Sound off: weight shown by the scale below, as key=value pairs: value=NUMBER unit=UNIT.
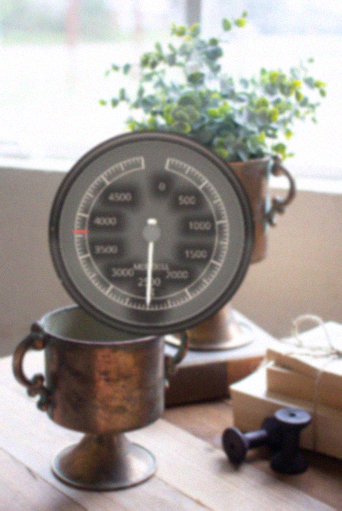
value=2500 unit=g
